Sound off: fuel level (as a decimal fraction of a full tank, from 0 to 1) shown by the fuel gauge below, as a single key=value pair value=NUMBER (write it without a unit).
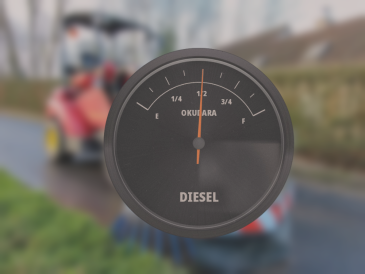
value=0.5
